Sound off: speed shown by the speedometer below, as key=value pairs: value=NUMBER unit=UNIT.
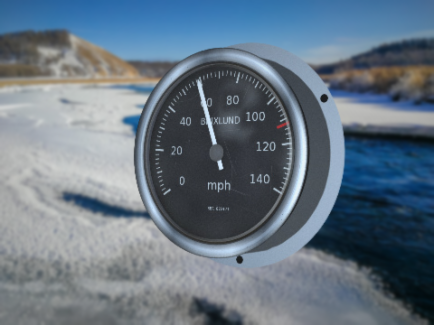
value=60 unit=mph
